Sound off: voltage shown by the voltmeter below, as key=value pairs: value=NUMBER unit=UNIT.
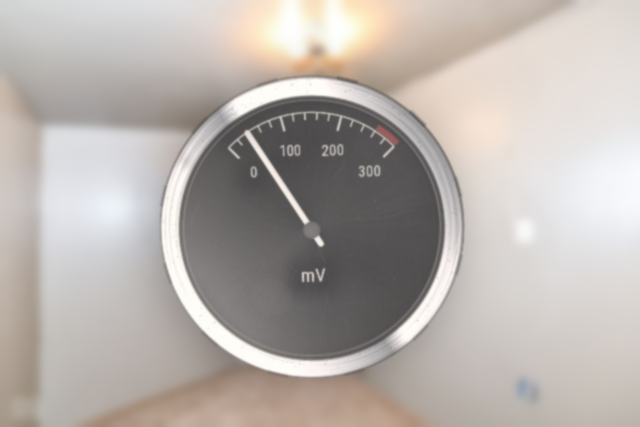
value=40 unit=mV
